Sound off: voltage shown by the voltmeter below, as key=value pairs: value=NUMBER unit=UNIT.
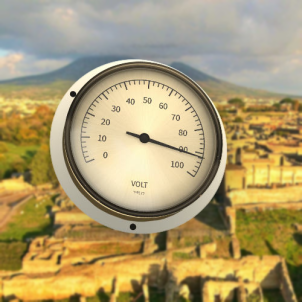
value=92 unit=V
